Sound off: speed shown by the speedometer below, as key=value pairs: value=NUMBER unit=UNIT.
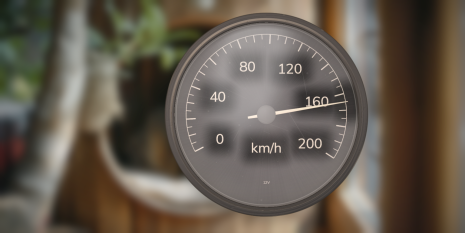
value=165 unit=km/h
